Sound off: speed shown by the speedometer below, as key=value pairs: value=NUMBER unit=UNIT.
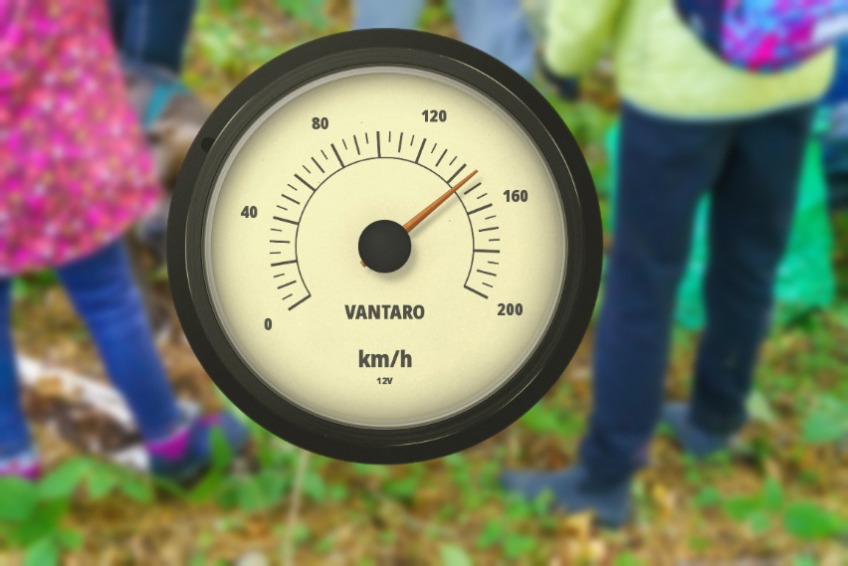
value=145 unit=km/h
